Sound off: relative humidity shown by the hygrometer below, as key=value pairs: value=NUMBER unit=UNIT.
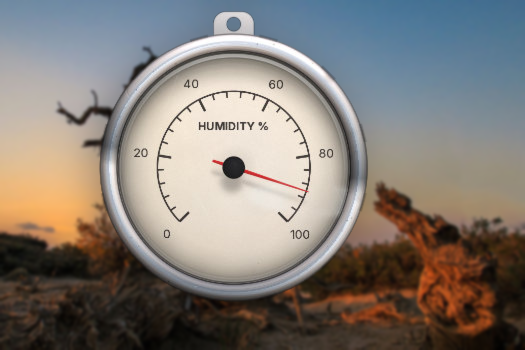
value=90 unit=%
